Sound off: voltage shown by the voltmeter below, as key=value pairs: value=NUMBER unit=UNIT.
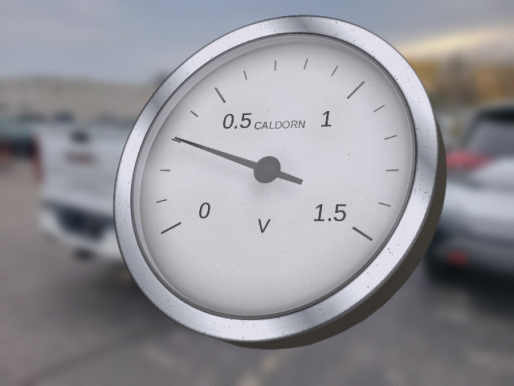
value=0.3 unit=V
